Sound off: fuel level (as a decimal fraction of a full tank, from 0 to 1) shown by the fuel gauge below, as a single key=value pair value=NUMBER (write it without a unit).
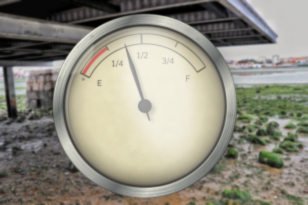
value=0.375
